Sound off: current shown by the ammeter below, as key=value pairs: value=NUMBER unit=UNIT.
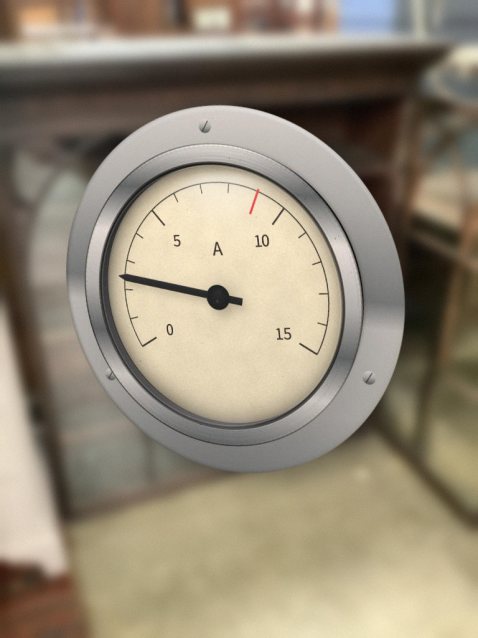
value=2.5 unit=A
